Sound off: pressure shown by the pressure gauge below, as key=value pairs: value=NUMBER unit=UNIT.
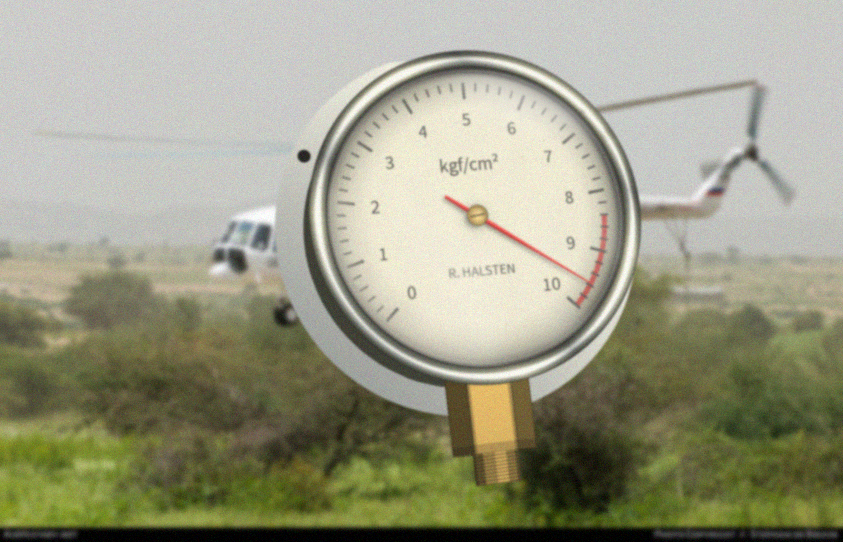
value=9.6 unit=kg/cm²
